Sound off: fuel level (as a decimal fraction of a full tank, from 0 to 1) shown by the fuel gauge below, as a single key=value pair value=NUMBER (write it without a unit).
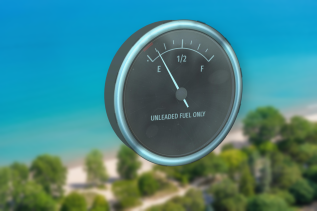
value=0.125
